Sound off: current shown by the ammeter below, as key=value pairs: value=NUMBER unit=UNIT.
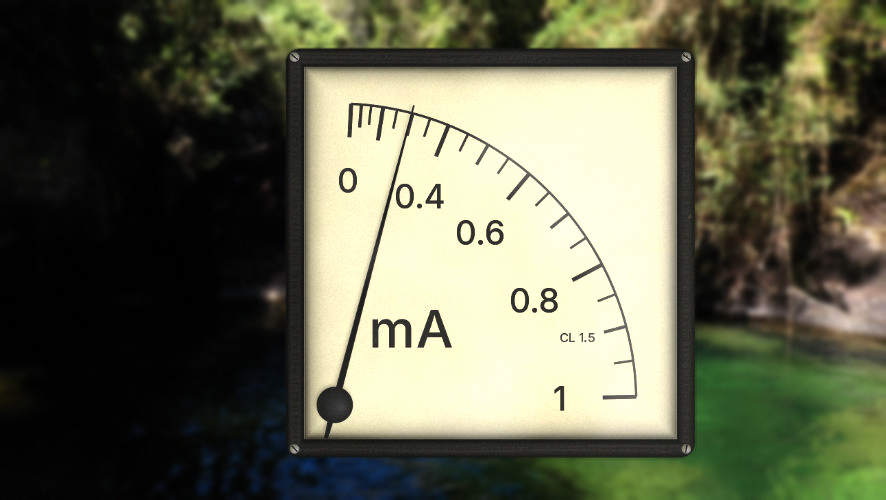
value=0.3 unit=mA
